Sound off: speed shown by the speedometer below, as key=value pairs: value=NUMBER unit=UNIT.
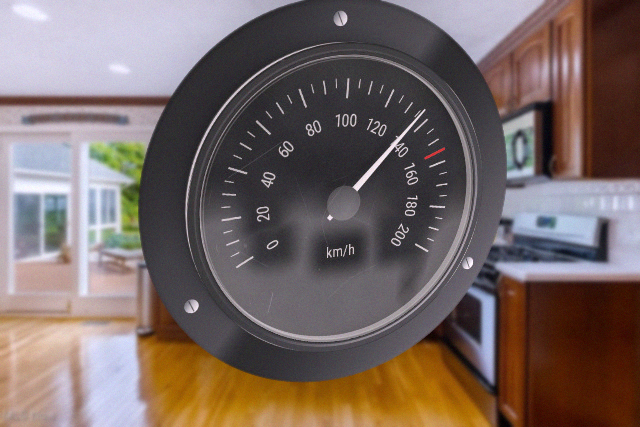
value=135 unit=km/h
